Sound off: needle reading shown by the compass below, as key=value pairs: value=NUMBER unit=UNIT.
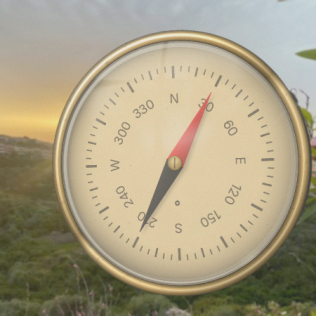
value=30 unit=°
